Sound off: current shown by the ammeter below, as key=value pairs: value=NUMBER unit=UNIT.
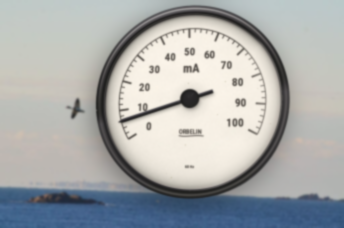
value=6 unit=mA
